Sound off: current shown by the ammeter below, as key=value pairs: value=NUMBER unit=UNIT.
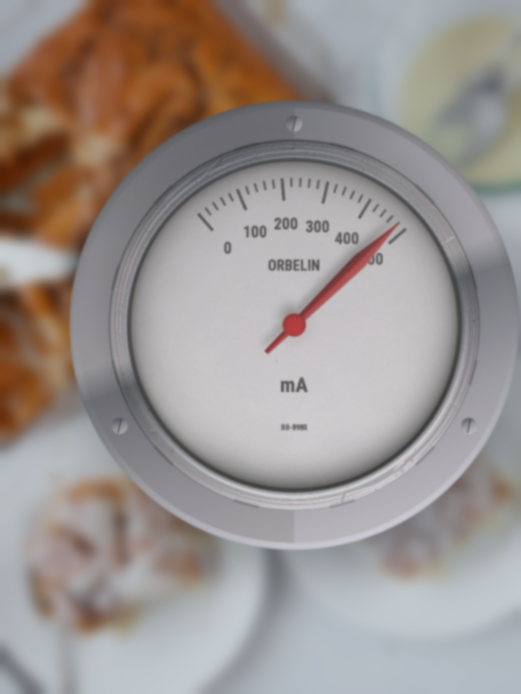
value=480 unit=mA
